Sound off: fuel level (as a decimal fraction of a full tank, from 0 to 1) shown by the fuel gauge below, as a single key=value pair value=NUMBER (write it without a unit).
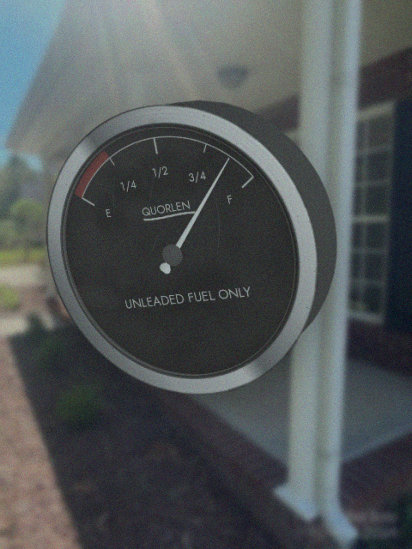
value=0.875
